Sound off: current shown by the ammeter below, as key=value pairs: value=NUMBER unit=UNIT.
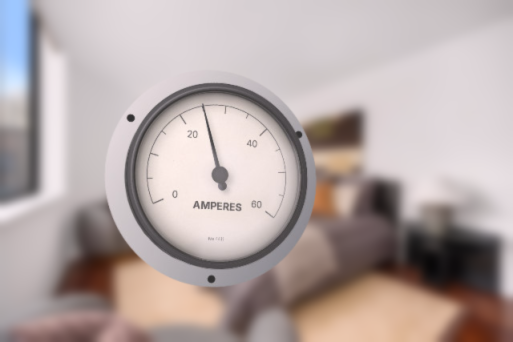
value=25 unit=A
